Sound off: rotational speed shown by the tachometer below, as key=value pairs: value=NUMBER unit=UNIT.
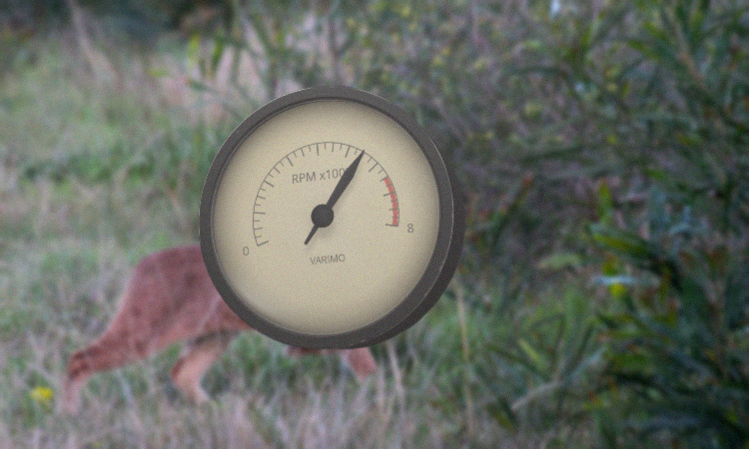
value=5500 unit=rpm
